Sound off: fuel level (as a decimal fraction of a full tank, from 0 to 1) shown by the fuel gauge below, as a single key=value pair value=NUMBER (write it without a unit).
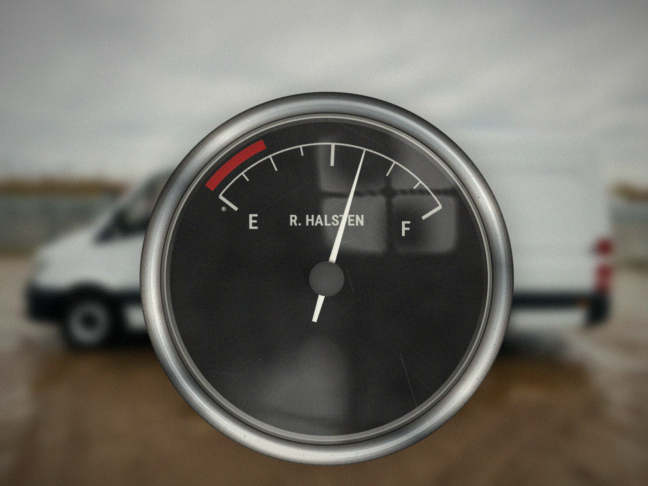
value=0.625
